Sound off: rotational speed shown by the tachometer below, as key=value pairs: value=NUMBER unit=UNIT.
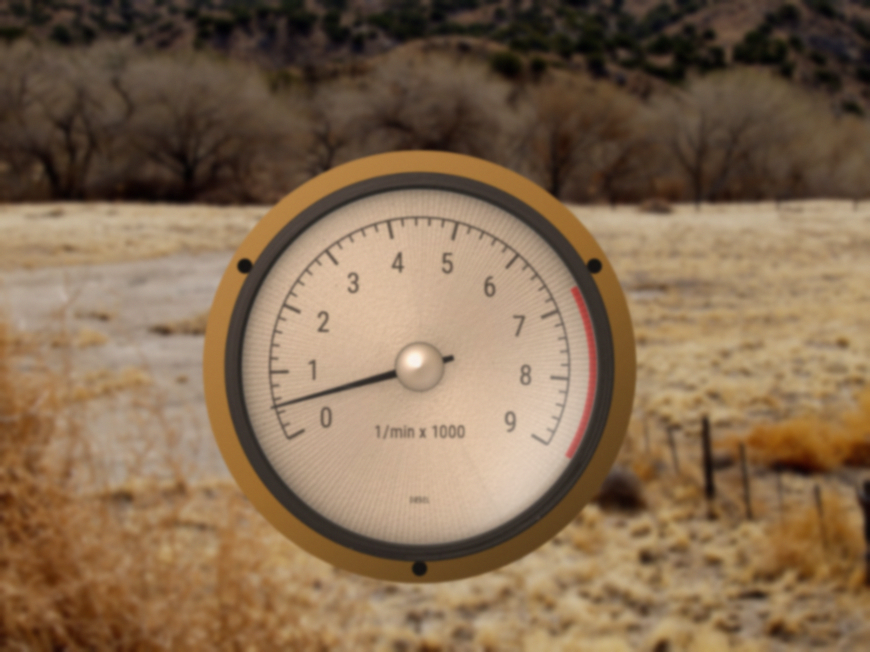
value=500 unit=rpm
